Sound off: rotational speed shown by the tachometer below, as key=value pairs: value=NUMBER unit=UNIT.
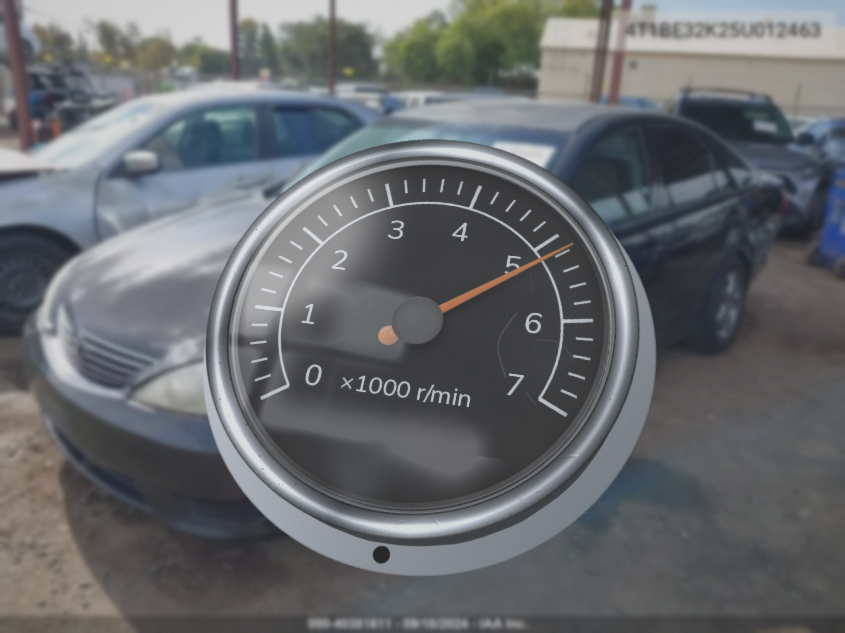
value=5200 unit=rpm
